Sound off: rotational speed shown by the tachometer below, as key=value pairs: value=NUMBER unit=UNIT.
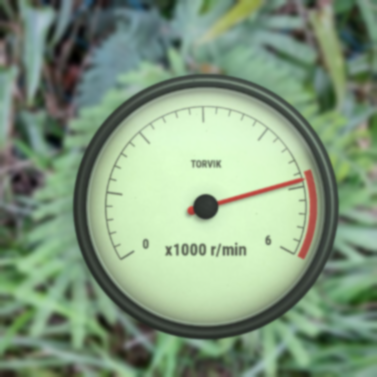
value=4900 unit=rpm
